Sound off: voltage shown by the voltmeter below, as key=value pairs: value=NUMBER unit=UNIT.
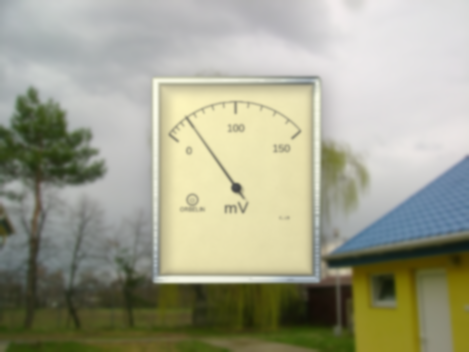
value=50 unit=mV
